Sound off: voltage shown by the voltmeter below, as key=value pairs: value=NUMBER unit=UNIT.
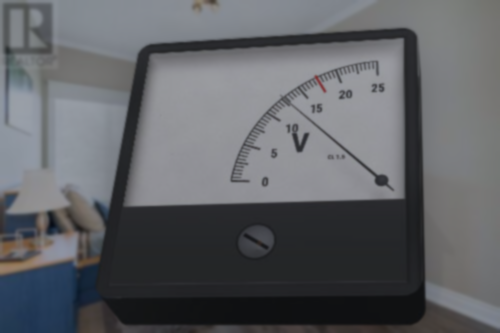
value=12.5 unit=V
